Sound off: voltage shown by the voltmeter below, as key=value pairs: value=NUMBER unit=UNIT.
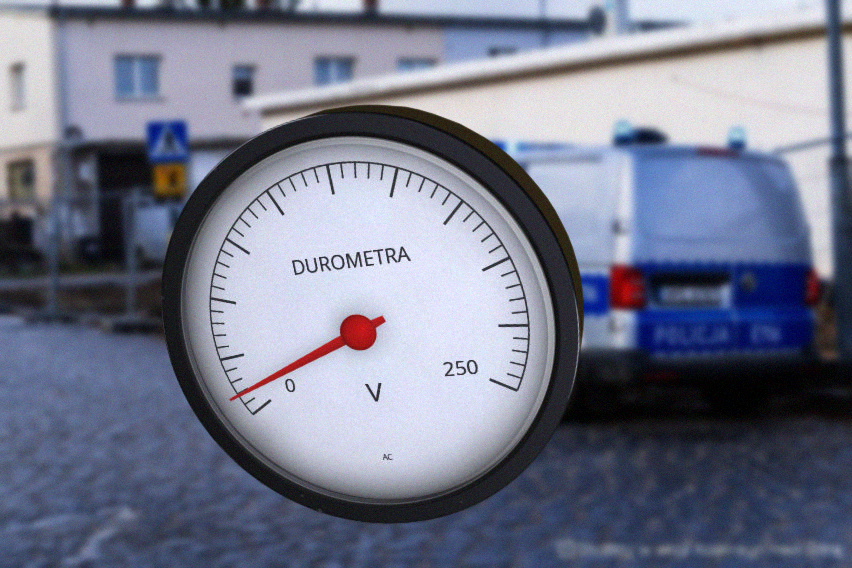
value=10 unit=V
